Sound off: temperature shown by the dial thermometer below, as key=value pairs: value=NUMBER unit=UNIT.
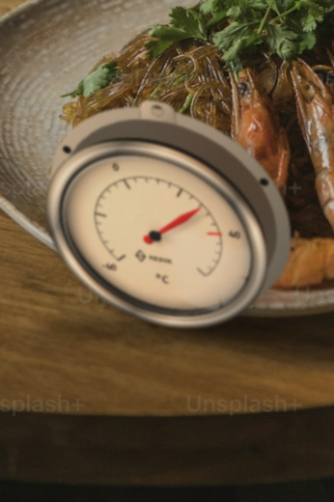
value=28 unit=°C
